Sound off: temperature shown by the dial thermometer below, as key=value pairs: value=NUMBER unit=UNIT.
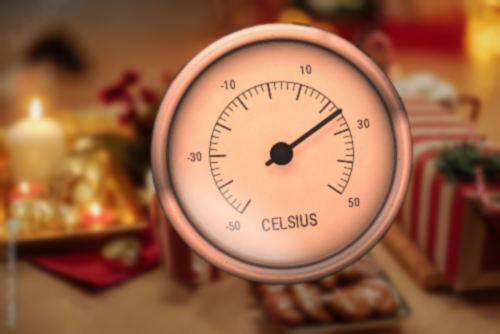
value=24 unit=°C
